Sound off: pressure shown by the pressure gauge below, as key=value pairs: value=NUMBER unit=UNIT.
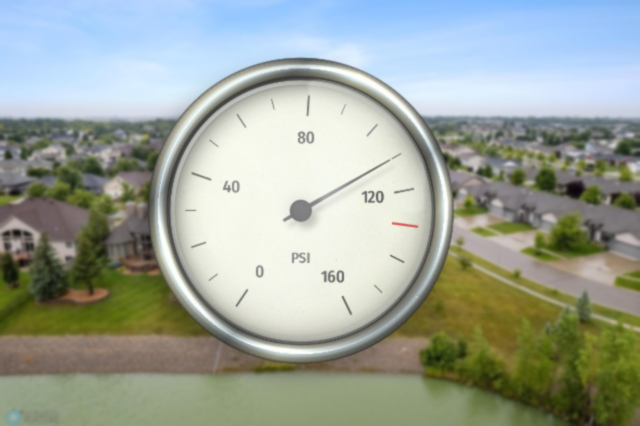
value=110 unit=psi
